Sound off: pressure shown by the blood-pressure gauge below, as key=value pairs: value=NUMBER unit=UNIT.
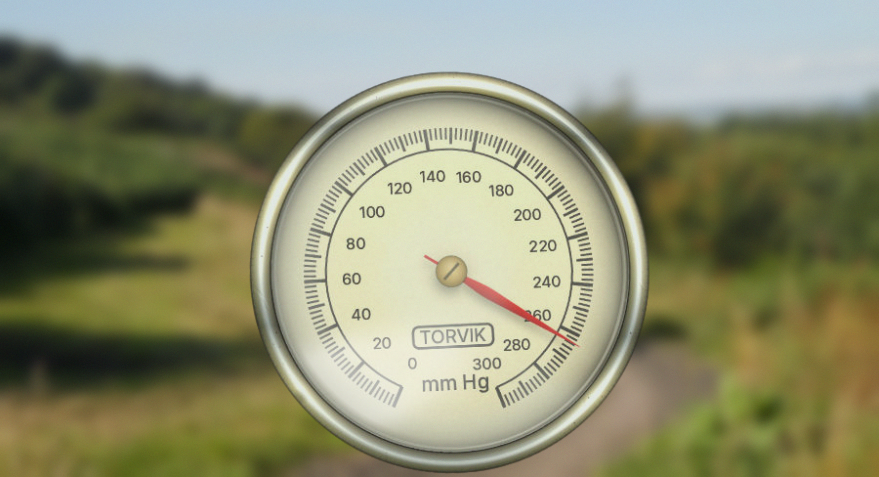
value=264 unit=mmHg
